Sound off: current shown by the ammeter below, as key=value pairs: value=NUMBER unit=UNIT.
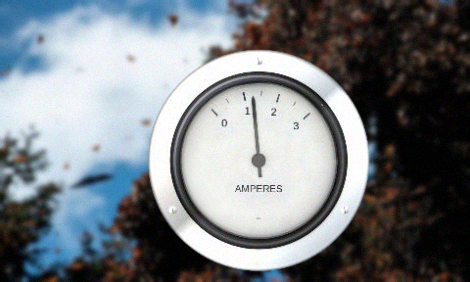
value=1.25 unit=A
